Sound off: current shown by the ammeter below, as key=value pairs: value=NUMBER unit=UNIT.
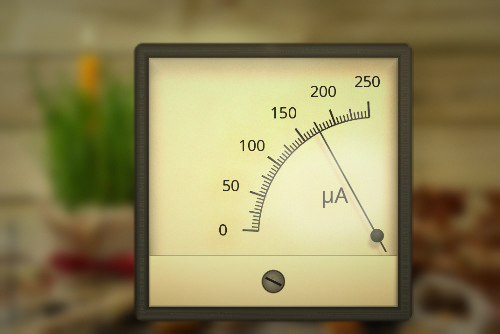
value=175 unit=µA
